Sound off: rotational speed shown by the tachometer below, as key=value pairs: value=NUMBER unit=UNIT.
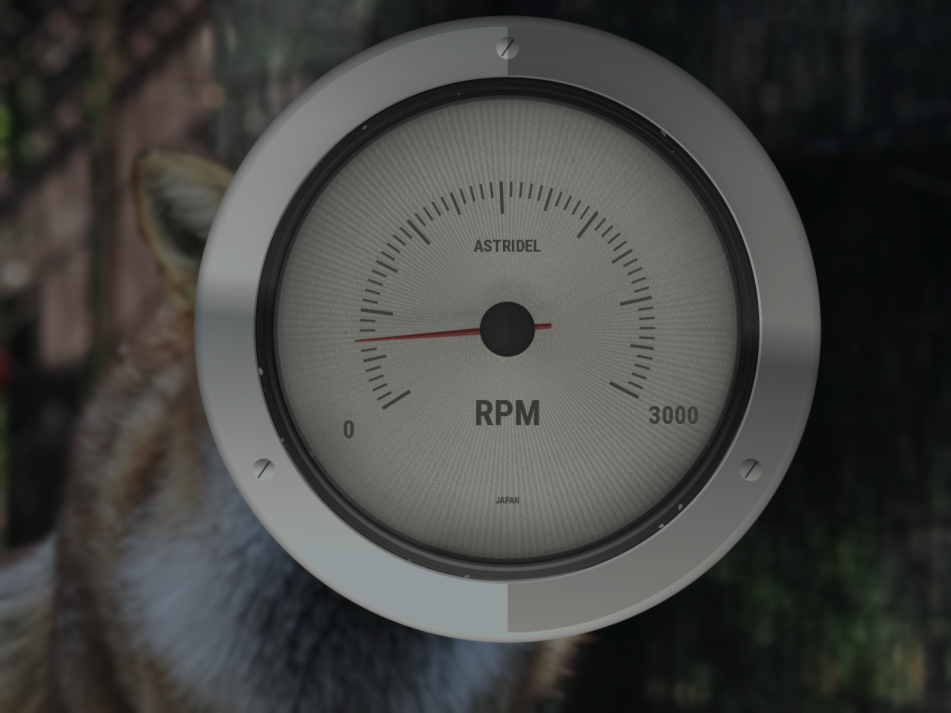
value=350 unit=rpm
